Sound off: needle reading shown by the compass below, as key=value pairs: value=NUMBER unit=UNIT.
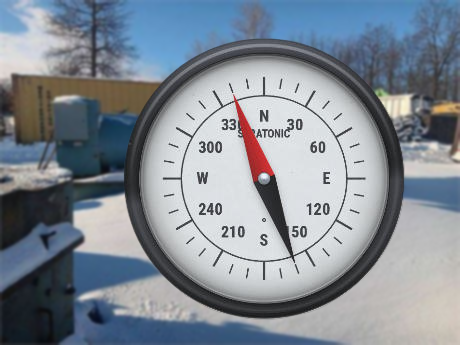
value=340 unit=°
